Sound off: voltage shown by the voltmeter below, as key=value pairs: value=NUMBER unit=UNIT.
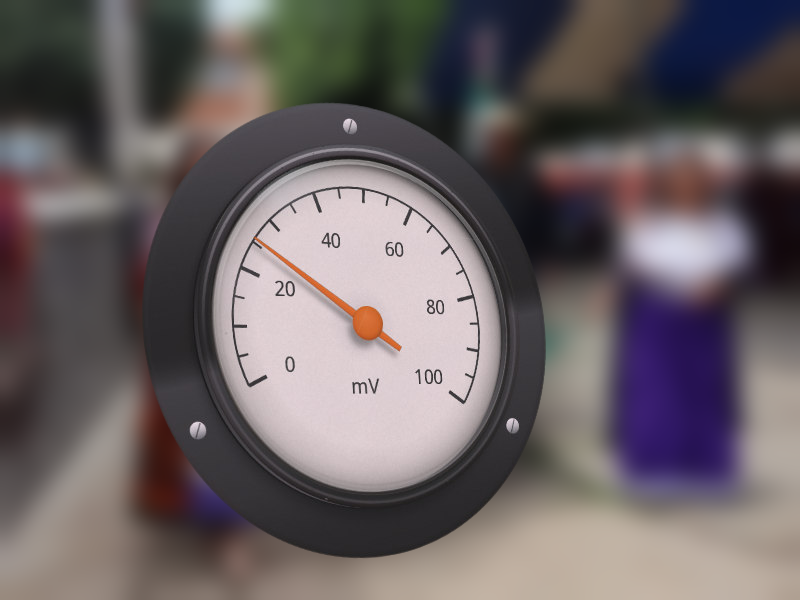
value=25 unit=mV
